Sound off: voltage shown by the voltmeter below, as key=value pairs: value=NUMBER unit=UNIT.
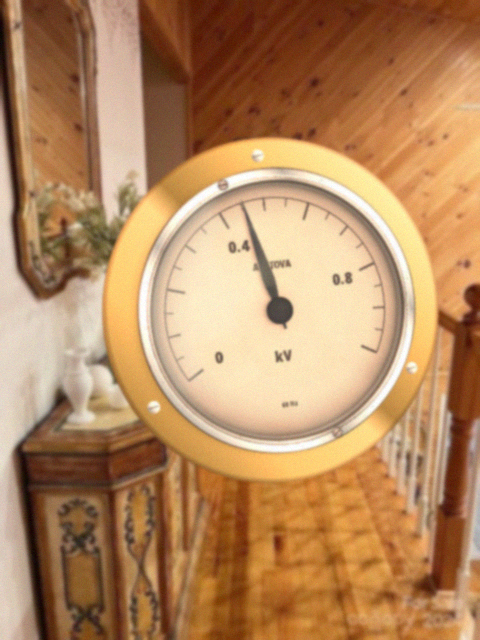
value=0.45 unit=kV
